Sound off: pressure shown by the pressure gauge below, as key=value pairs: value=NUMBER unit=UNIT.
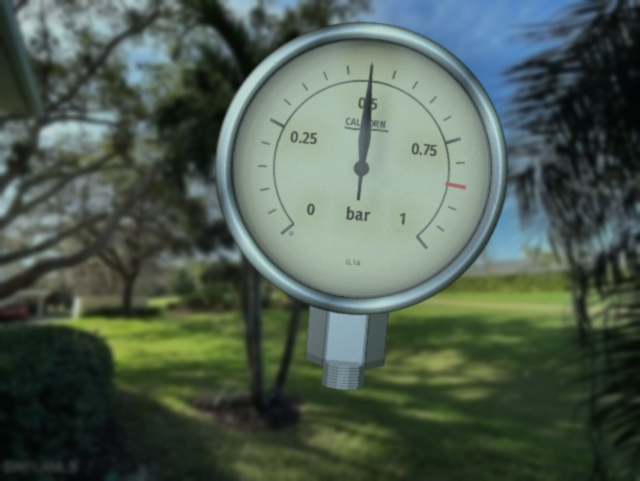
value=0.5 unit=bar
